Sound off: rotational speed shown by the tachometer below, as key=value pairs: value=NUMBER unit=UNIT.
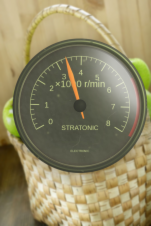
value=3400 unit=rpm
